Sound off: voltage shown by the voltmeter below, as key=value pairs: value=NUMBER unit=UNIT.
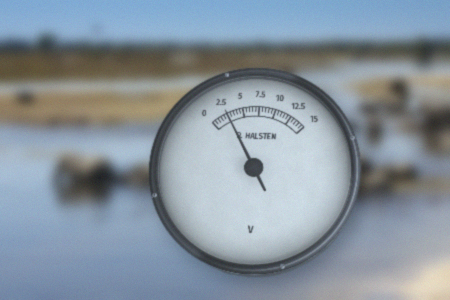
value=2.5 unit=V
